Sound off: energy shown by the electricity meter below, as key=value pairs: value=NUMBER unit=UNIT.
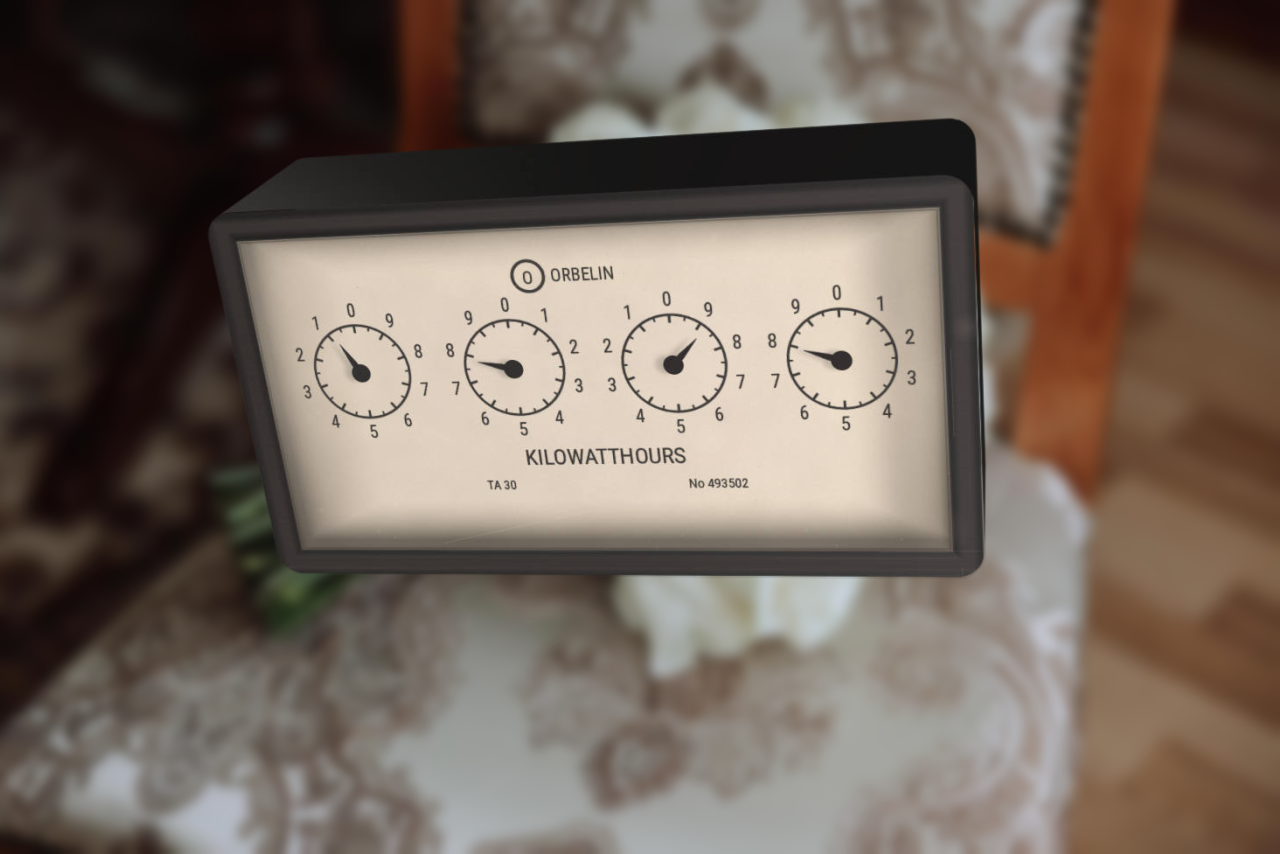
value=788 unit=kWh
